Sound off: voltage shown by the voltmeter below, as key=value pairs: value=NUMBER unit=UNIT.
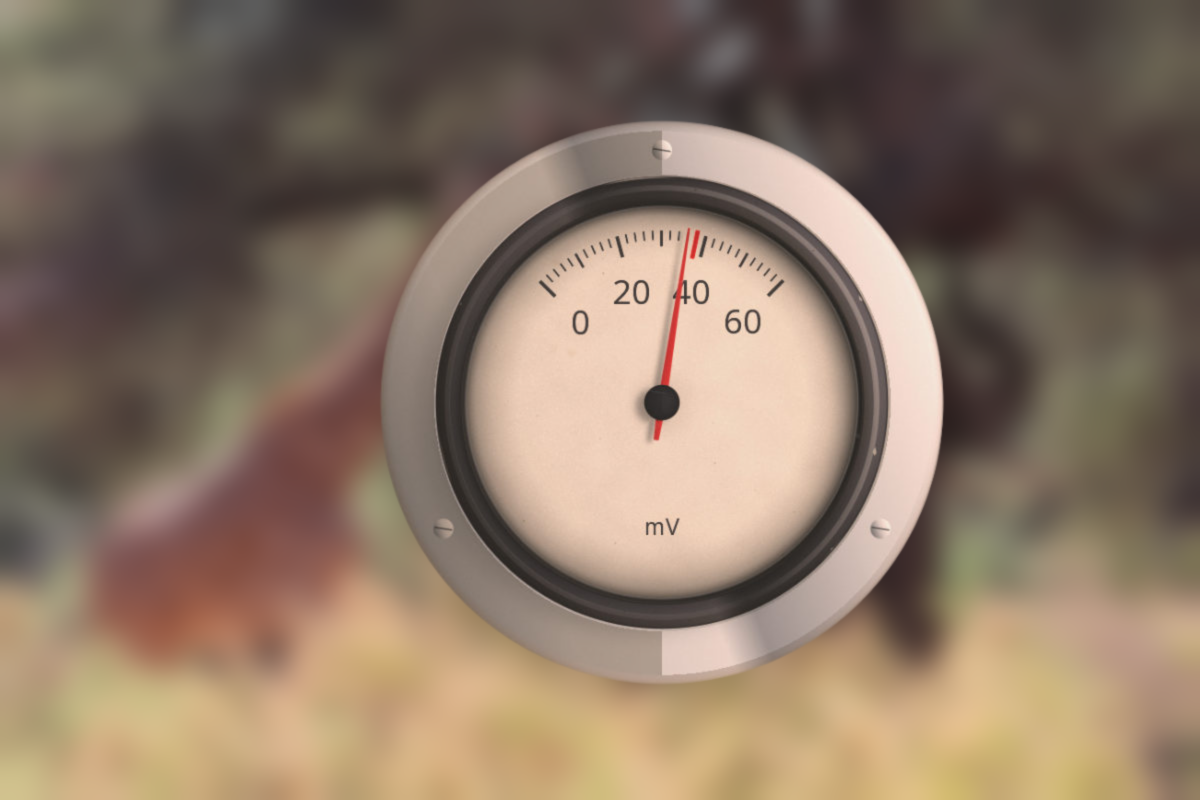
value=36 unit=mV
